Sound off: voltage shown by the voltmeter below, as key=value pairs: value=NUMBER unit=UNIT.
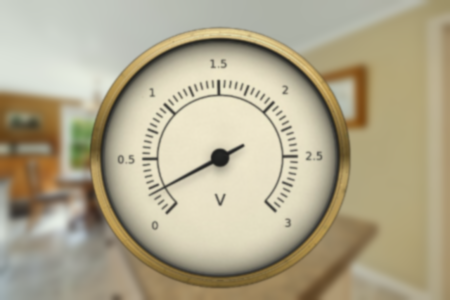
value=0.2 unit=V
